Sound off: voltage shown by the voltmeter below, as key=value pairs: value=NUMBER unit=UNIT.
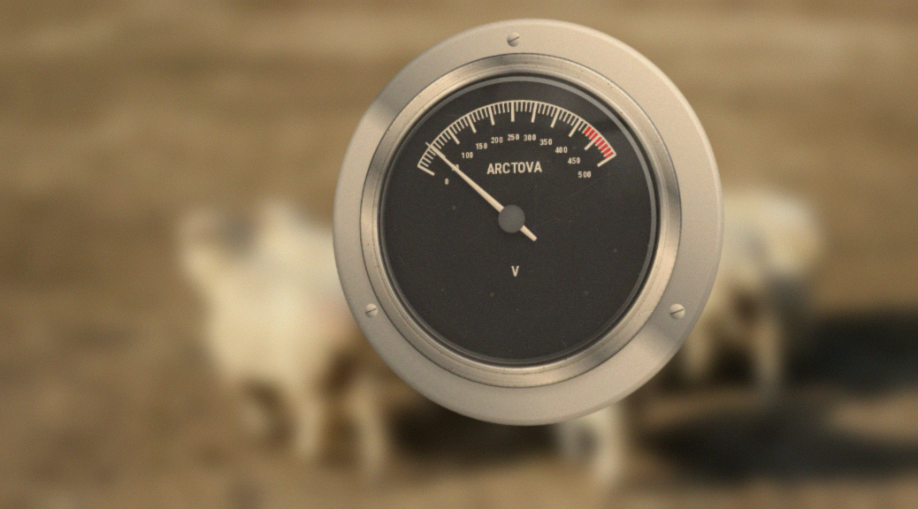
value=50 unit=V
